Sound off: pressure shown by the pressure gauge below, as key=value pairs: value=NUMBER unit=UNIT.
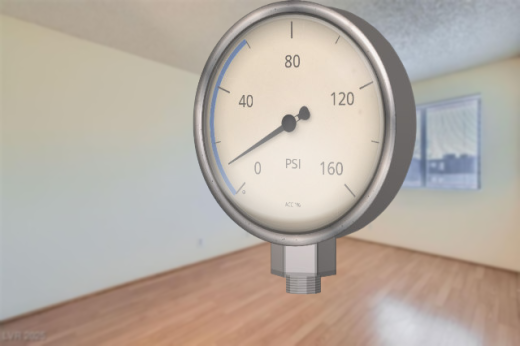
value=10 unit=psi
